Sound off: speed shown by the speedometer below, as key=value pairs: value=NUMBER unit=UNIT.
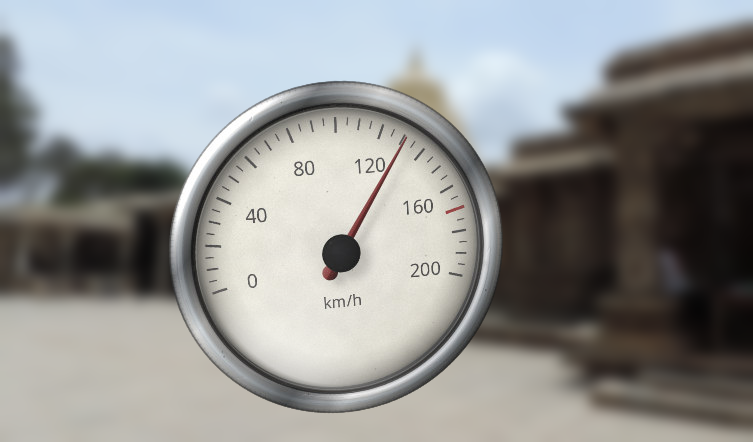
value=130 unit=km/h
